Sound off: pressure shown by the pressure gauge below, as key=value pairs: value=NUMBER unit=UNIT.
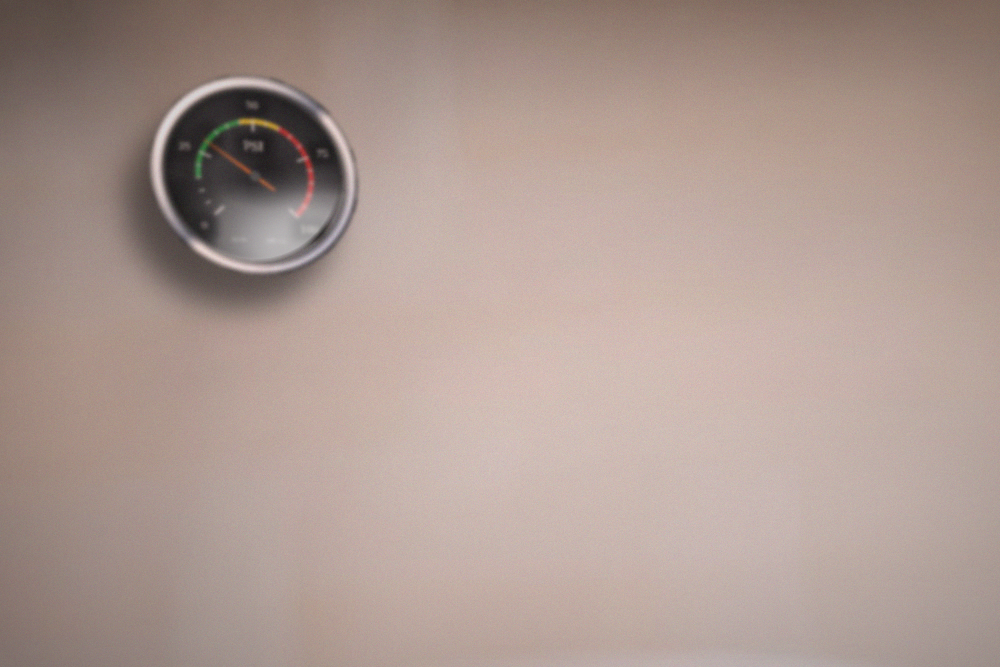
value=30 unit=psi
